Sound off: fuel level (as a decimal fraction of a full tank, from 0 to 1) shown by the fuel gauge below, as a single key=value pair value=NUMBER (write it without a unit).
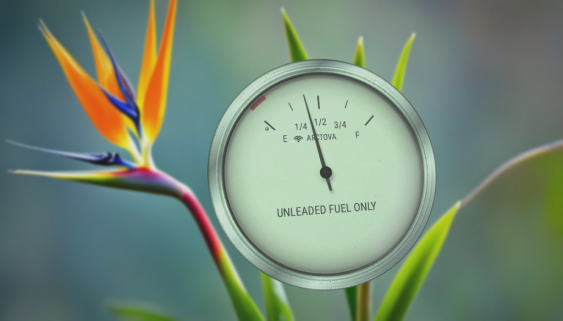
value=0.375
